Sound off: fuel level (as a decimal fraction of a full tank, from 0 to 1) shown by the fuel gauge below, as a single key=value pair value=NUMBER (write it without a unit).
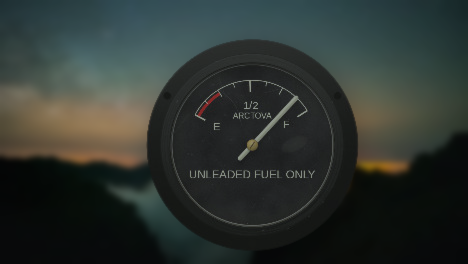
value=0.875
